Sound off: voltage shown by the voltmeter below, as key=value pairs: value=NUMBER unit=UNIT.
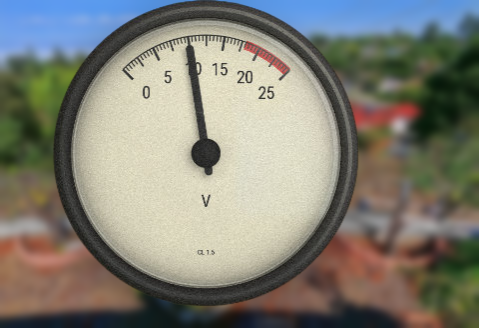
value=10 unit=V
